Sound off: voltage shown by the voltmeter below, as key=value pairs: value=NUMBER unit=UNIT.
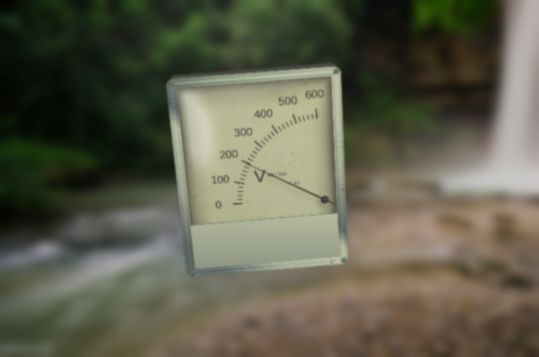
value=200 unit=V
